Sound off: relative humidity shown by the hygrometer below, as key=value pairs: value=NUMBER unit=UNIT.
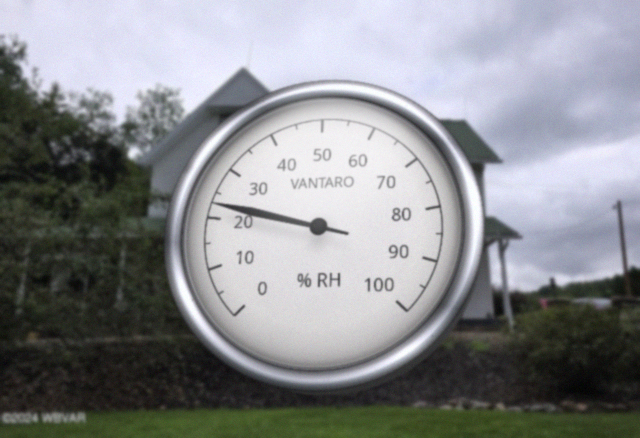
value=22.5 unit=%
